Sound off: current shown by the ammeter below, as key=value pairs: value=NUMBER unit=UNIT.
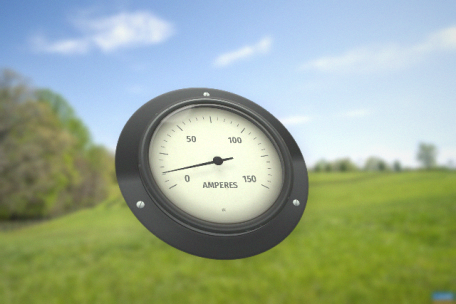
value=10 unit=A
